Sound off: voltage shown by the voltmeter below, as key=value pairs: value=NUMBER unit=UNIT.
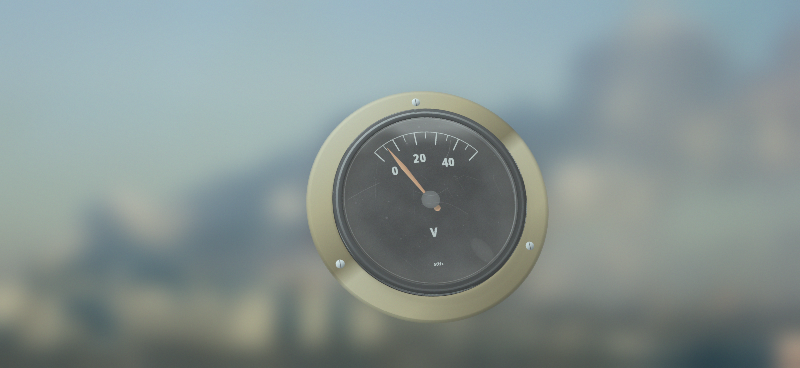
value=5 unit=V
